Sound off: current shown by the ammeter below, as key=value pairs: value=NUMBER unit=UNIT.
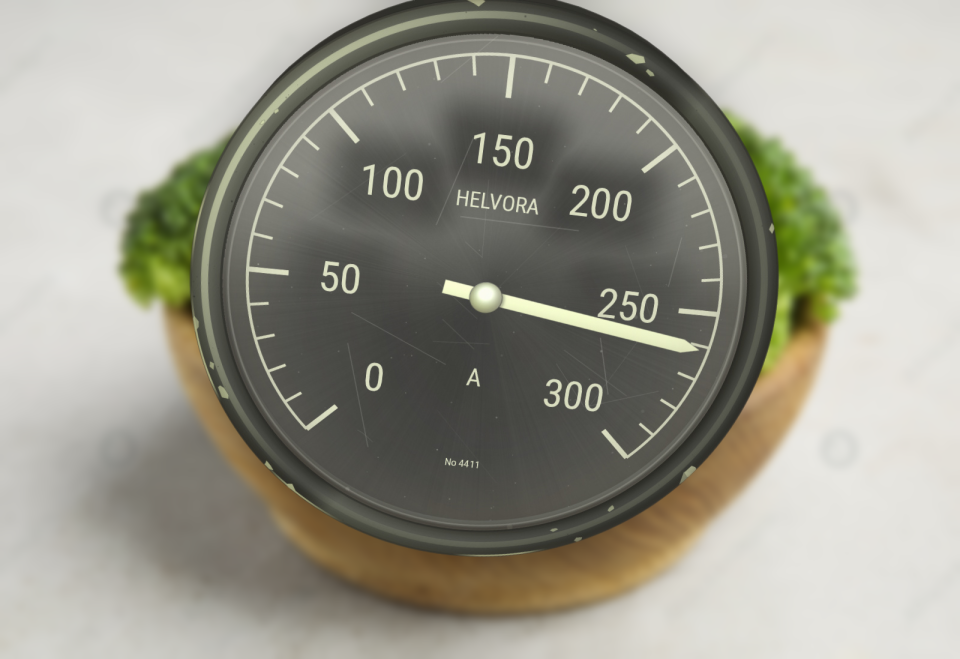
value=260 unit=A
